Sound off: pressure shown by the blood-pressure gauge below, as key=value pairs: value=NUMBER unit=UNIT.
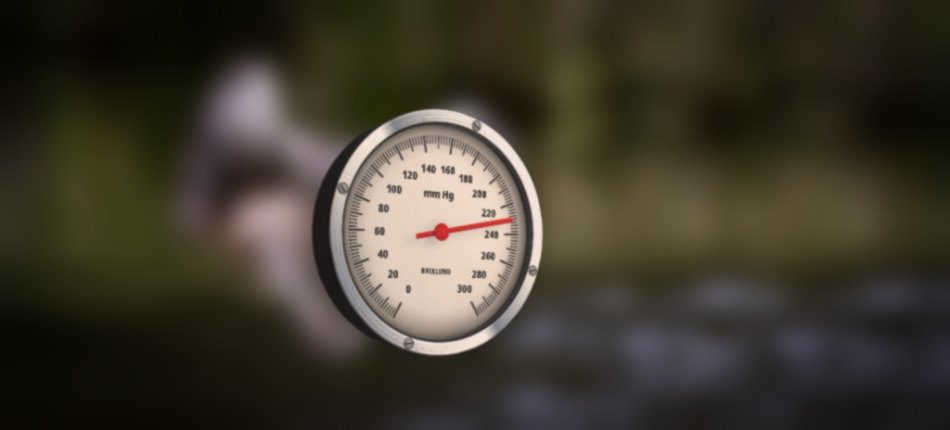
value=230 unit=mmHg
